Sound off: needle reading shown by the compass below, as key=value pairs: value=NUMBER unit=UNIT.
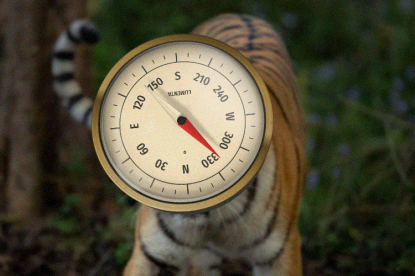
value=320 unit=°
